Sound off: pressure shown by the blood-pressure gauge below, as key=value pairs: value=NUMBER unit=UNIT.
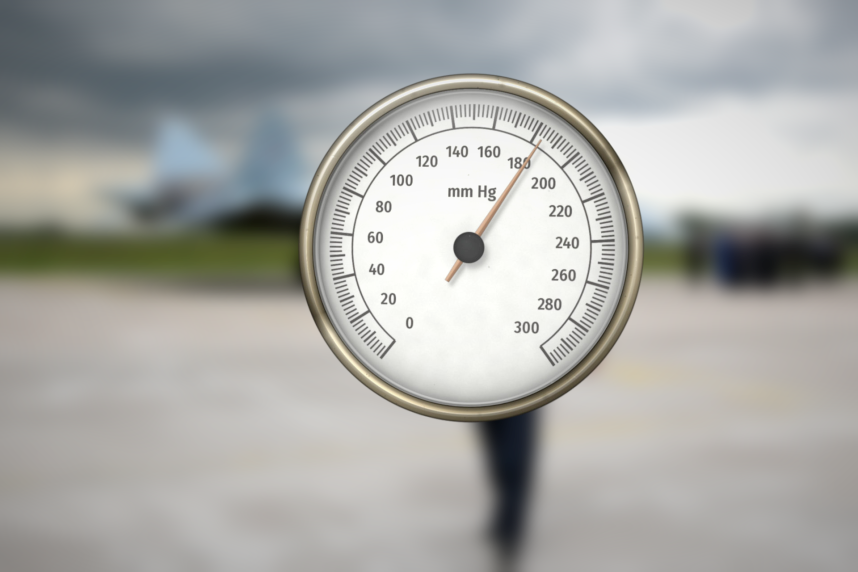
value=184 unit=mmHg
